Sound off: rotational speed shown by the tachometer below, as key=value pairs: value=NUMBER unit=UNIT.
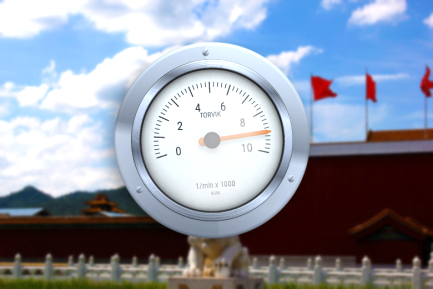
value=9000 unit=rpm
